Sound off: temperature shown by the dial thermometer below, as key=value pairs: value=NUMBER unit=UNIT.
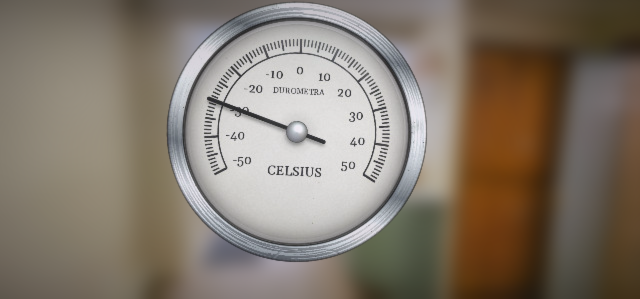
value=-30 unit=°C
